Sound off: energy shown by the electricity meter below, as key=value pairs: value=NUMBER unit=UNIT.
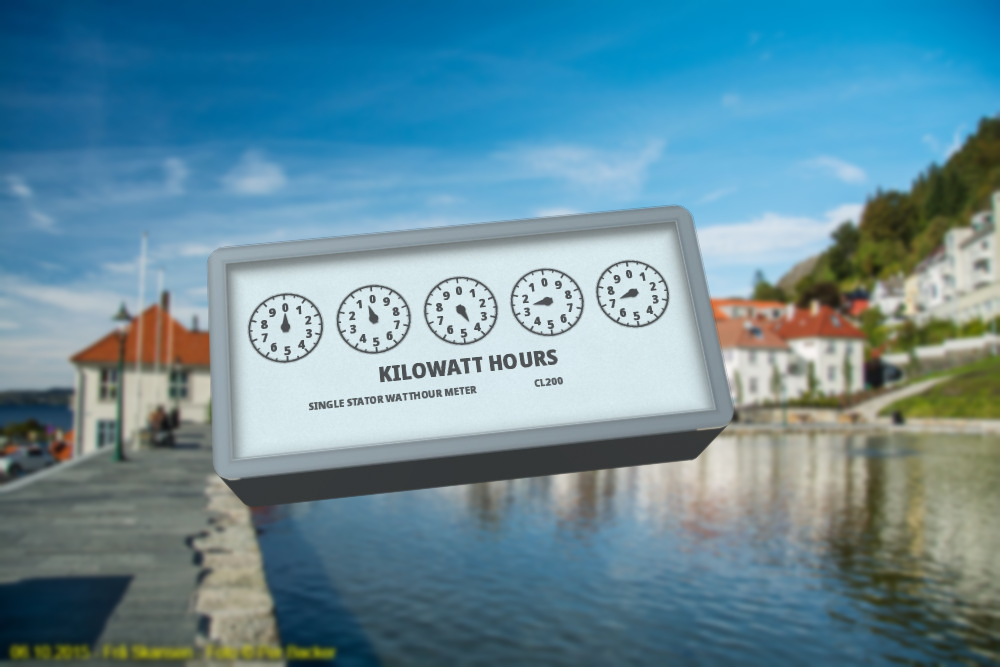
value=427 unit=kWh
